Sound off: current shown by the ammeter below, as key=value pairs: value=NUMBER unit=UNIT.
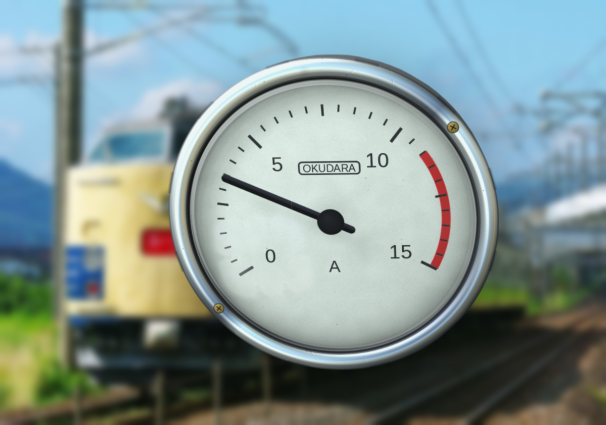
value=3.5 unit=A
